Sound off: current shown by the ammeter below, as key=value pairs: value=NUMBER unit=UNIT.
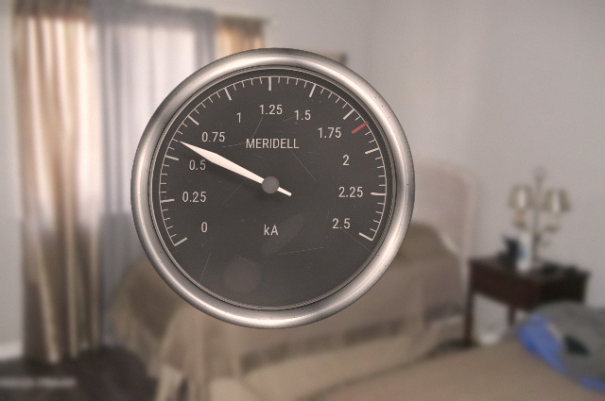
value=0.6 unit=kA
